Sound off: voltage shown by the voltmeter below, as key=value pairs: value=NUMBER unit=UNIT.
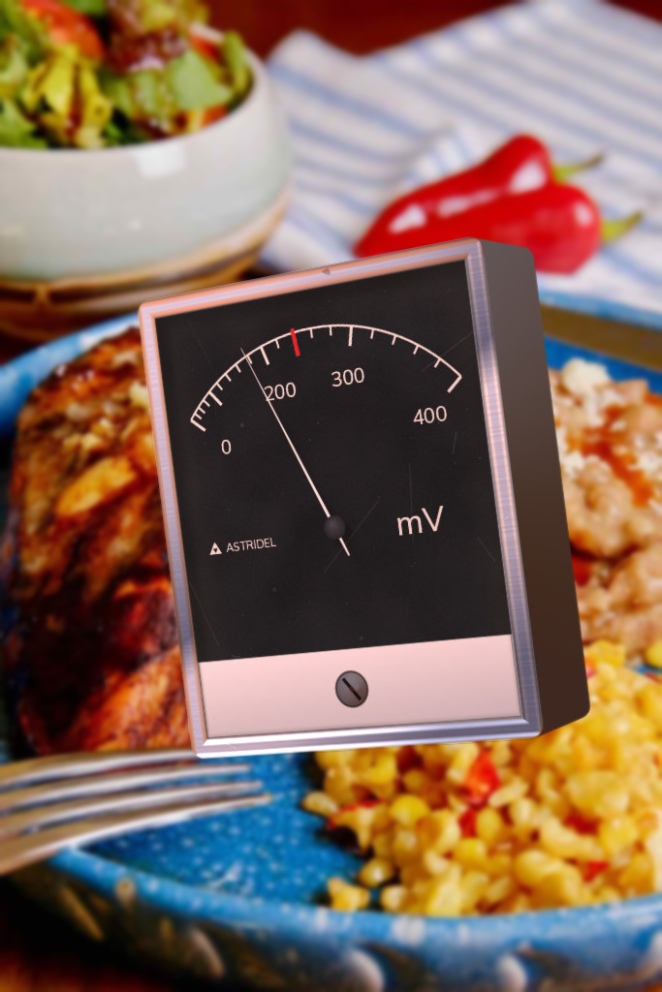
value=180 unit=mV
